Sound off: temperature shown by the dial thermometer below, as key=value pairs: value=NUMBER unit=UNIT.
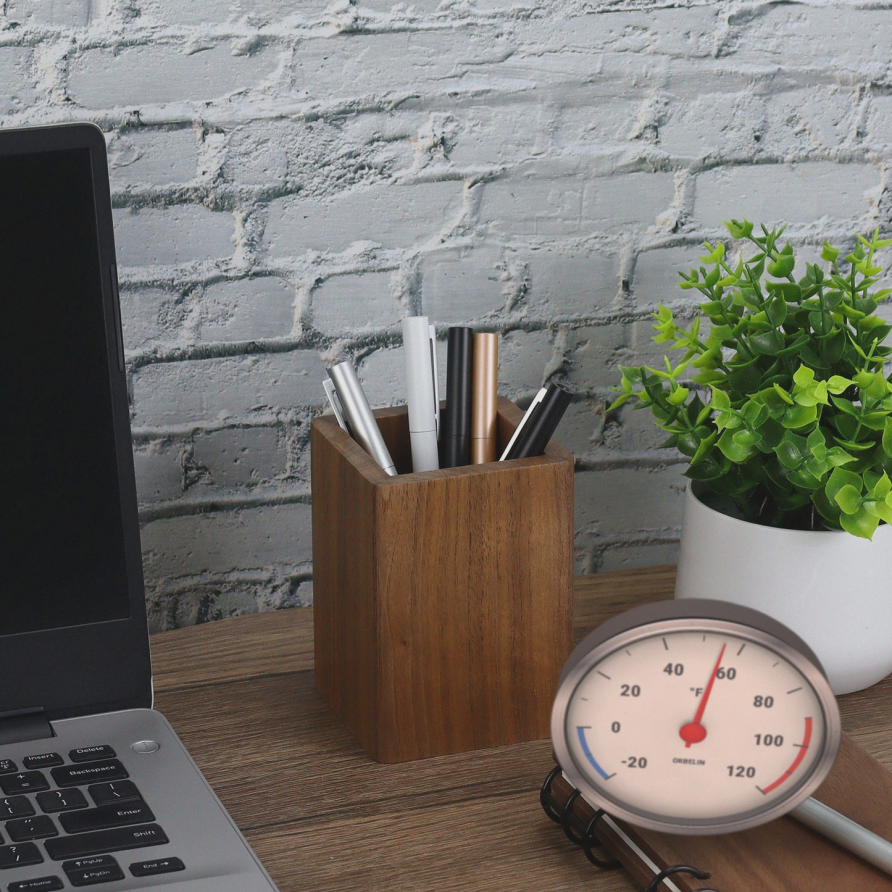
value=55 unit=°F
